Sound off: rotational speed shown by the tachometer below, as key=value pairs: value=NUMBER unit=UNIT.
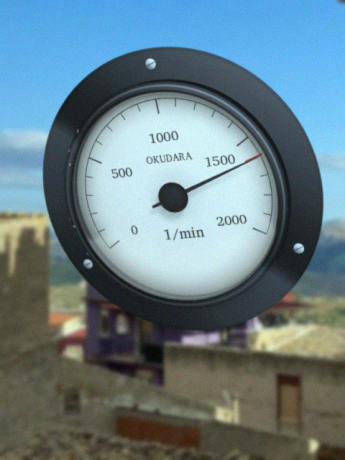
value=1600 unit=rpm
